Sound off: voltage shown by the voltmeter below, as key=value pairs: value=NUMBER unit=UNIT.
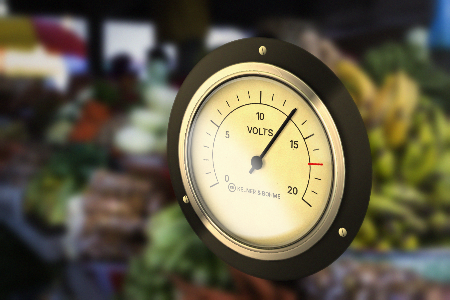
value=13 unit=V
